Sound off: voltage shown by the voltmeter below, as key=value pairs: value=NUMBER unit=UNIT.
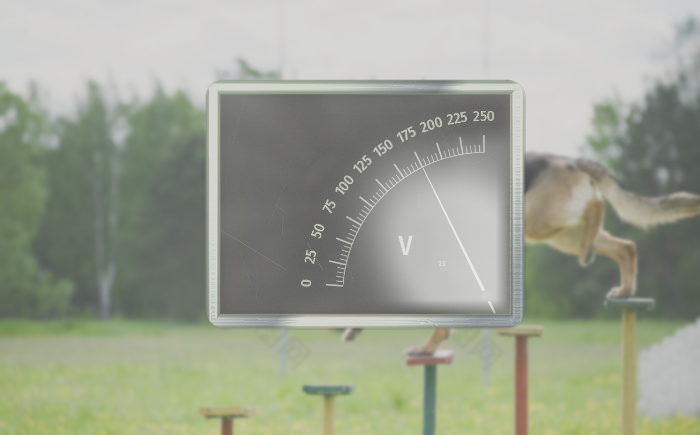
value=175 unit=V
